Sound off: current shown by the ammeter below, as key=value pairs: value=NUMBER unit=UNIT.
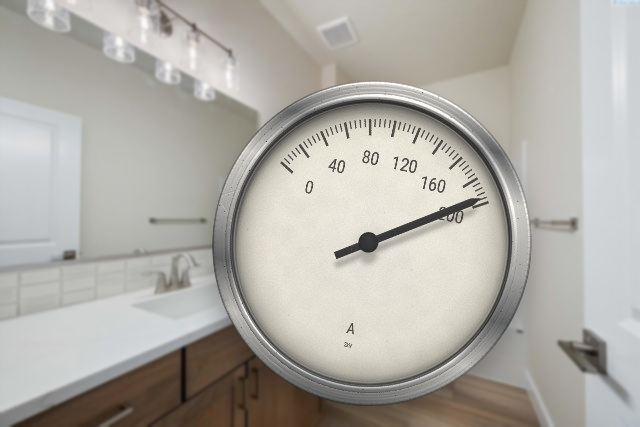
value=196 unit=A
